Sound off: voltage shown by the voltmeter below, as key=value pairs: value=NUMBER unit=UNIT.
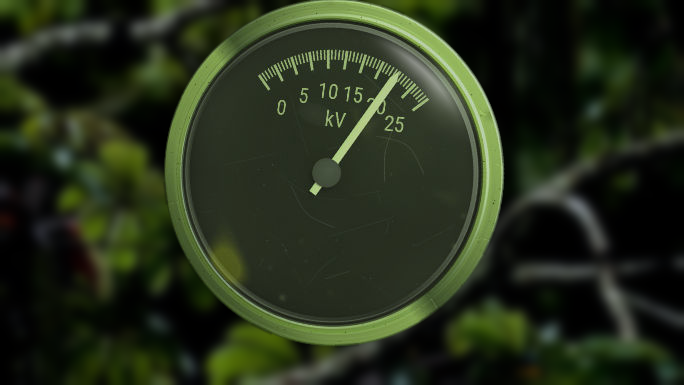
value=20 unit=kV
